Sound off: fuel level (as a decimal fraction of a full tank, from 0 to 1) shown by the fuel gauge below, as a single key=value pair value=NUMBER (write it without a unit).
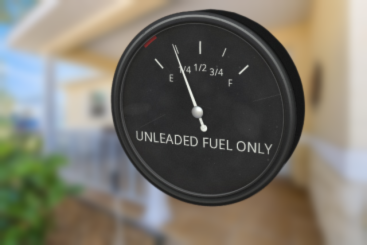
value=0.25
